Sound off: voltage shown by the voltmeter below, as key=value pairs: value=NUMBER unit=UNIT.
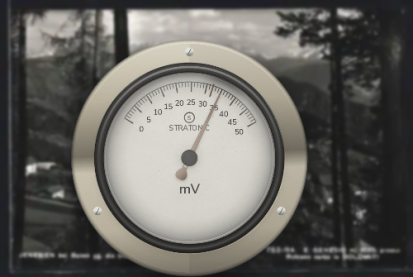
value=35 unit=mV
